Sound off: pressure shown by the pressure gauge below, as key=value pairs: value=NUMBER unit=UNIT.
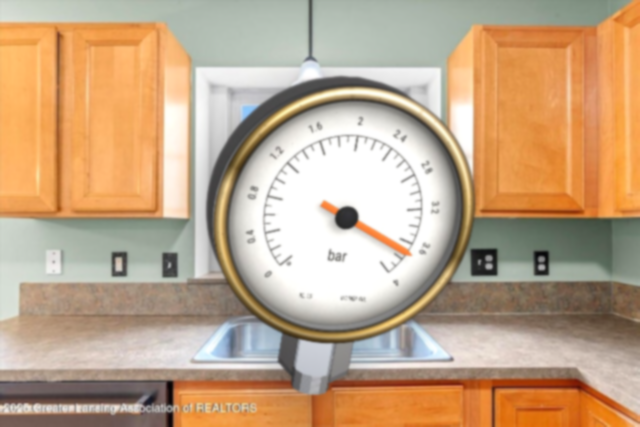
value=3.7 unit=bar
